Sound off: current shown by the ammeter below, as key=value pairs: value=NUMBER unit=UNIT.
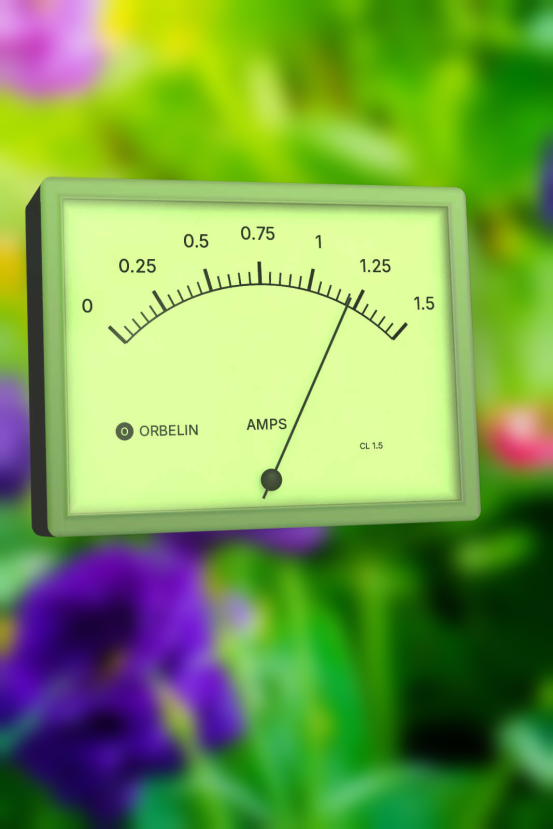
value=1.2 unit=A
